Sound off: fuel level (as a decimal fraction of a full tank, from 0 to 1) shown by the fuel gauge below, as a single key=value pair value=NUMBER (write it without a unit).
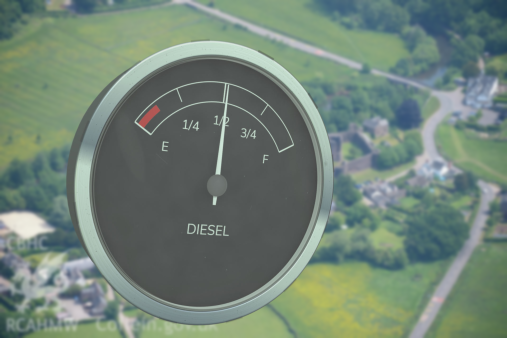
value=0.5
